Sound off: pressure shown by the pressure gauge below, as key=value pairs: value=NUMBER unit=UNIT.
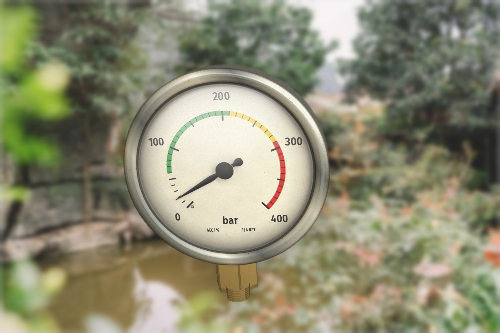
value=20 unit=bar
